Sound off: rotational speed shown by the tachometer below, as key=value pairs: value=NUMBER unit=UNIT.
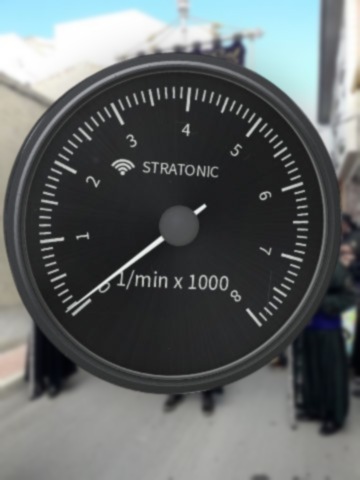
value=100 unit=rpm
